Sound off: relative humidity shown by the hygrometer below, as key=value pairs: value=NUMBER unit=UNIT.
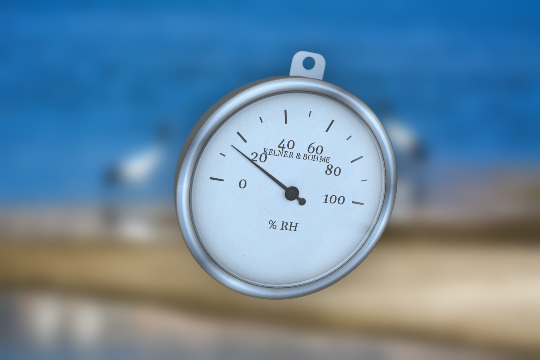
value=15 unit=%
